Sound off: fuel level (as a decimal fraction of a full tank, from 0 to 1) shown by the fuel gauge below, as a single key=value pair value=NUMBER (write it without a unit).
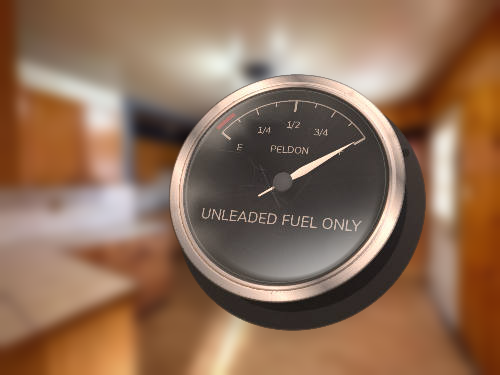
value=1
